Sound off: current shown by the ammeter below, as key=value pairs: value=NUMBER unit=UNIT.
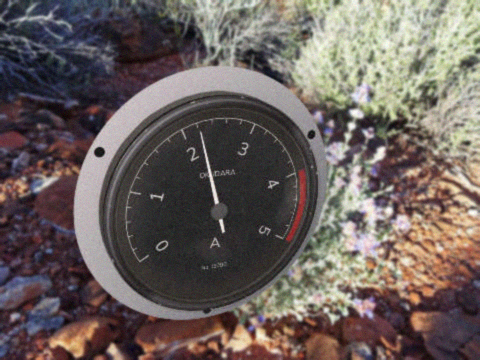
value=2.2 unit=A
